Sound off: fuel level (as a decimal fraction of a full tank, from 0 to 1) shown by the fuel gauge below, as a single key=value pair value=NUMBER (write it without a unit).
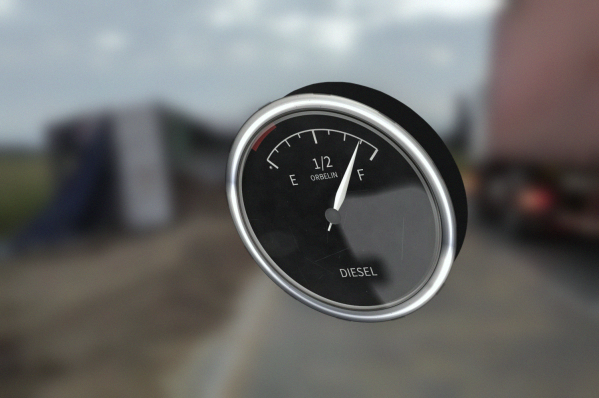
value=0.875
